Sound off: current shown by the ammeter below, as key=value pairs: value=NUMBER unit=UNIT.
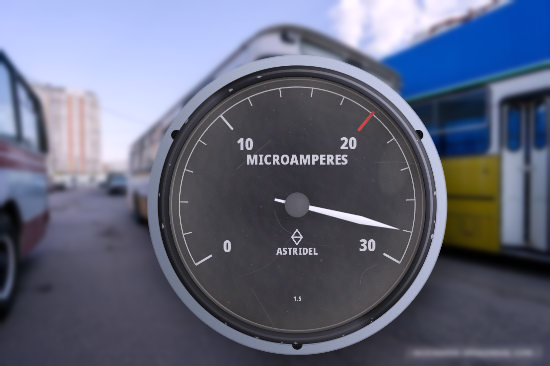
value=28 unit=µA
